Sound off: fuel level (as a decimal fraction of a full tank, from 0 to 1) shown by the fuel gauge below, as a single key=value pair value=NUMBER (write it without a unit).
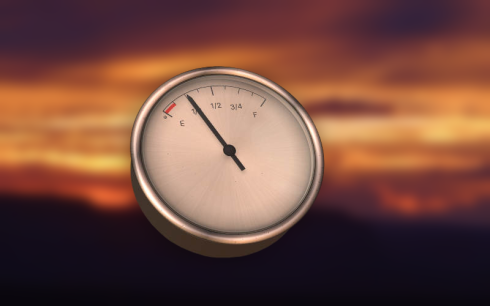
value=0.25
